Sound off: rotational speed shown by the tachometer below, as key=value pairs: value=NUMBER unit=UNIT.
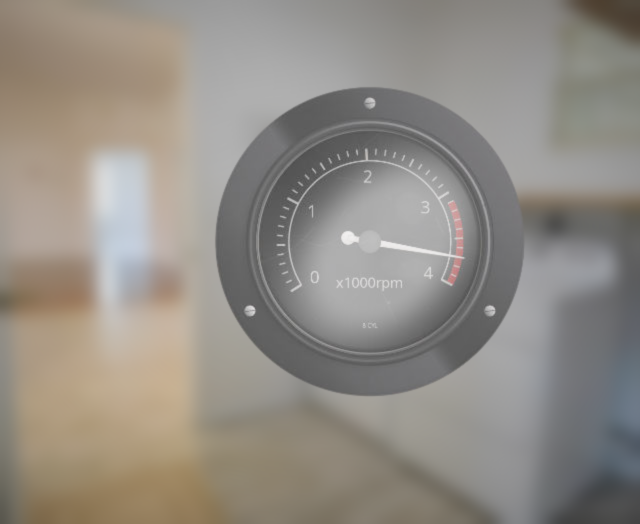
value=3700 unit=rpm
